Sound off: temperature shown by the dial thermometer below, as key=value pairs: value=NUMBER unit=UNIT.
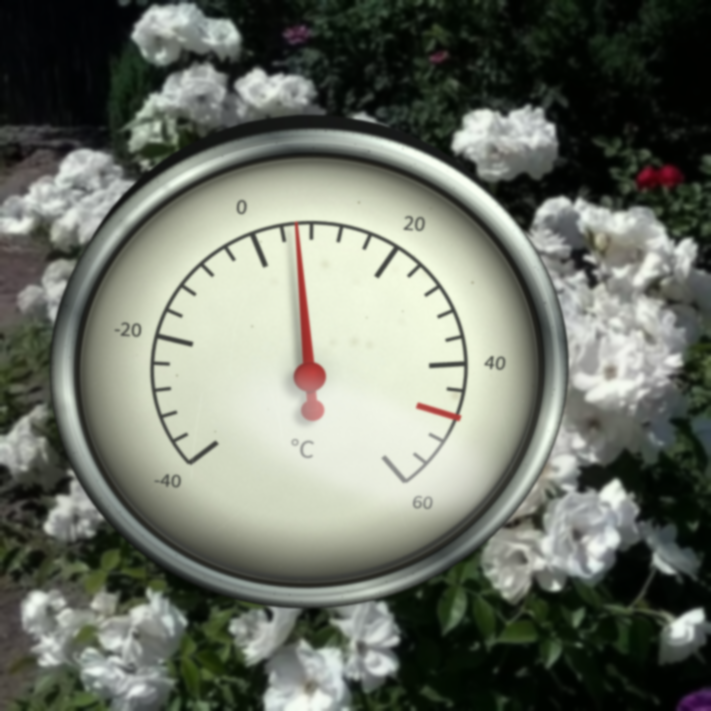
value=6 unit=°C
